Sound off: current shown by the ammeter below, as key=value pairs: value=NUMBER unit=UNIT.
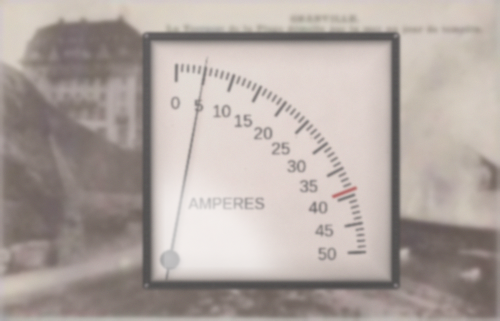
value=5 unit=A
